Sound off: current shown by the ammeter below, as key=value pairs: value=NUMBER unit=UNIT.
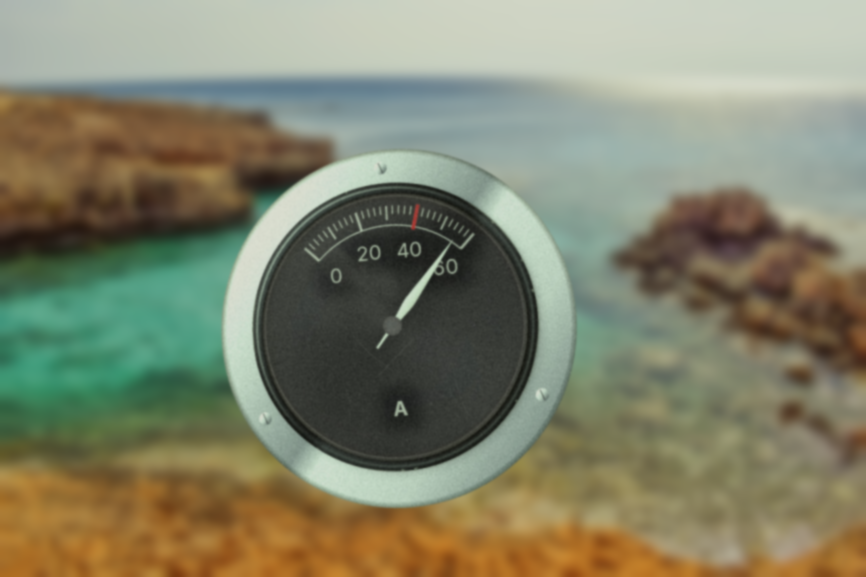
value=56 unit=A
